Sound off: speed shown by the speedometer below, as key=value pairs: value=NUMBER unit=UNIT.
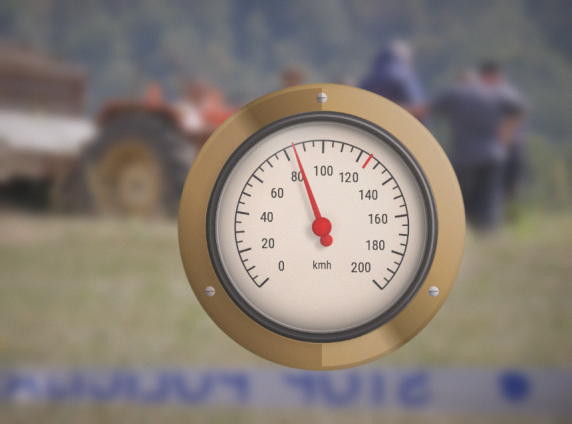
value=85 unit=km/h
